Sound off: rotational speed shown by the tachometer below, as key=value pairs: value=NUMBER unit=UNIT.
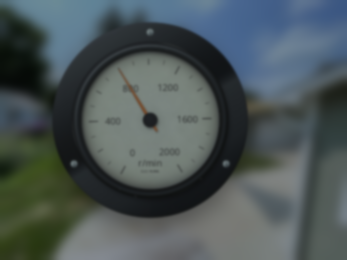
value=800 unit=rpm
